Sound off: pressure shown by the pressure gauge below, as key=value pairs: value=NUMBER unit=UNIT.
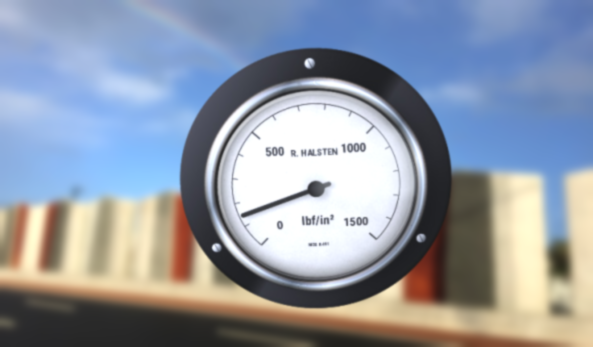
value=150 unit=psi
